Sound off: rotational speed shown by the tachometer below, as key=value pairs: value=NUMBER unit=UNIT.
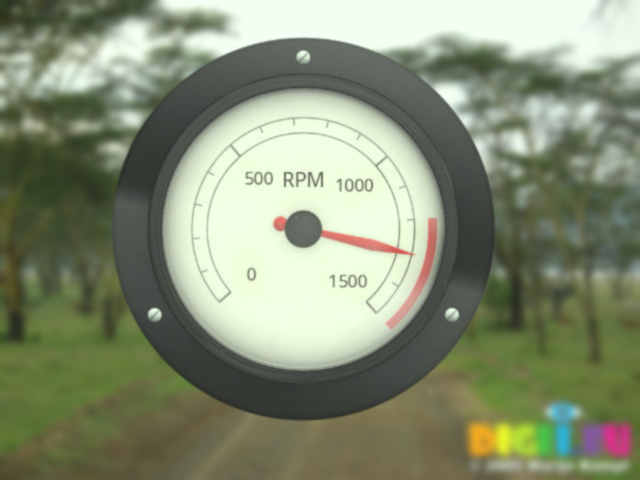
value=1300 unit=rpm
